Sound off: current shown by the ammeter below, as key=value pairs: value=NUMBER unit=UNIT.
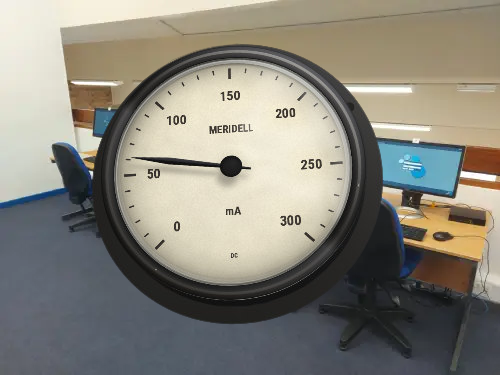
value=60 unit=mA
